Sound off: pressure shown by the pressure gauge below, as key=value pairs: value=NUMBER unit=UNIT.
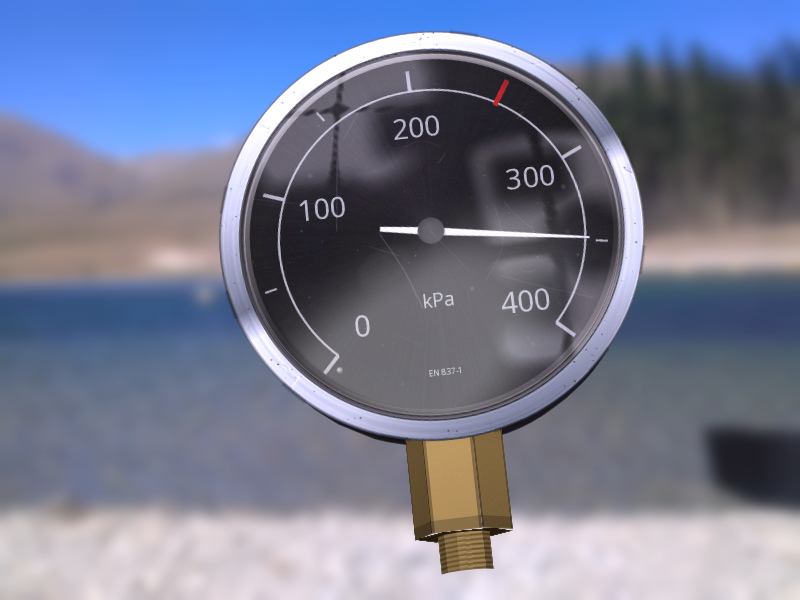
value=350 unit=kPa
